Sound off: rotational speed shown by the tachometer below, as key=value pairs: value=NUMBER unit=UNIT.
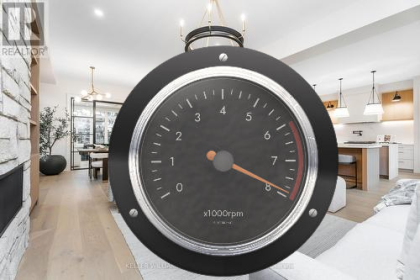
value=7875 unit=rpm
